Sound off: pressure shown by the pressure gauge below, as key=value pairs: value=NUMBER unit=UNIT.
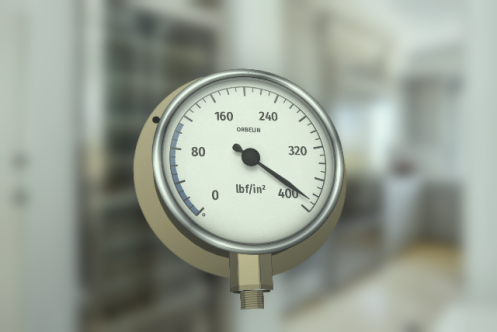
value=390 unit=psi
